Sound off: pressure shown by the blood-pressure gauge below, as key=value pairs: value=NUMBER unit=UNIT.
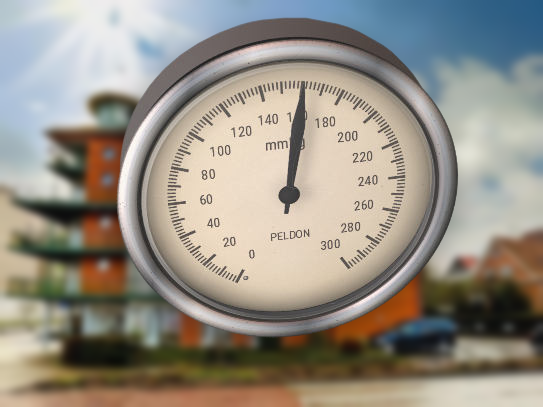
value=160 unit=mmHg
